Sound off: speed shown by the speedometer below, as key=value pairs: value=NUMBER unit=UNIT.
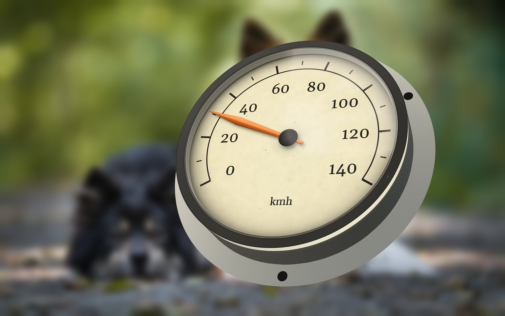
value=30 unit=km/h
